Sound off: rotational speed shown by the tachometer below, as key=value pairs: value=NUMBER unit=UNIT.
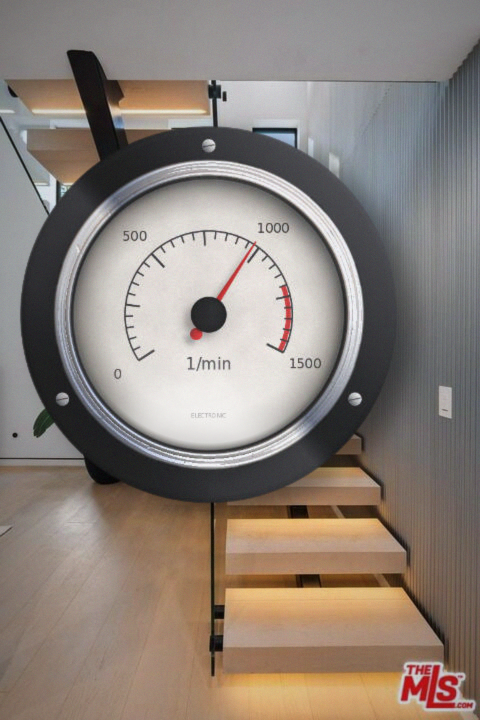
value=975 unit=rpm
